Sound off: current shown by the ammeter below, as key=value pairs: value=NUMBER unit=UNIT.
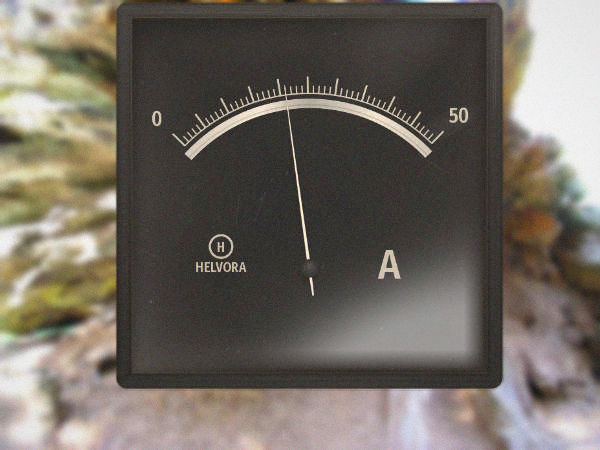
value=21 unit=A
